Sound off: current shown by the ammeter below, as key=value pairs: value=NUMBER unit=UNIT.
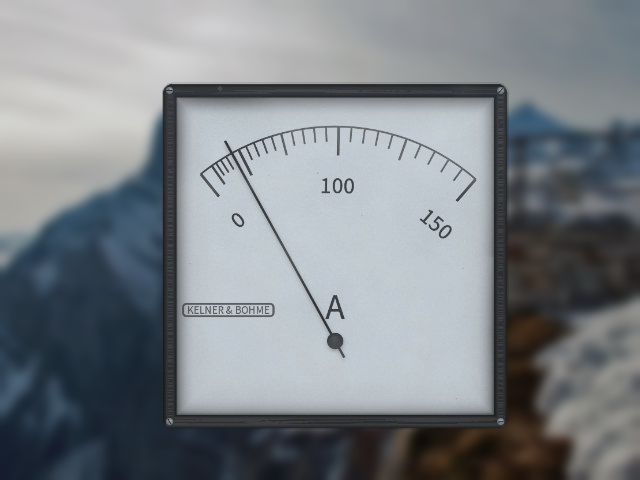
value=45 unit=A
